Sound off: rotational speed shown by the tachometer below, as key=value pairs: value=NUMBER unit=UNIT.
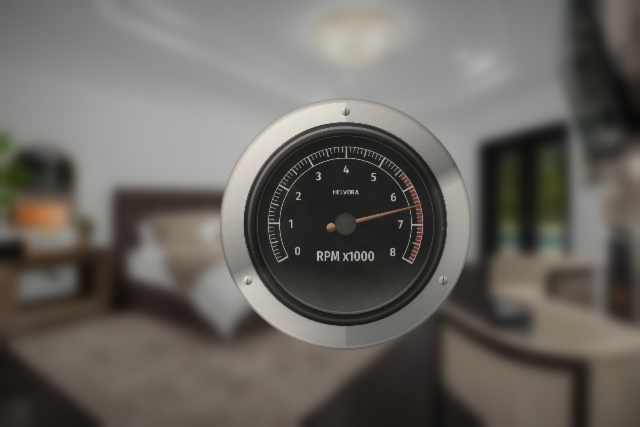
value=6500 unit=rpm
